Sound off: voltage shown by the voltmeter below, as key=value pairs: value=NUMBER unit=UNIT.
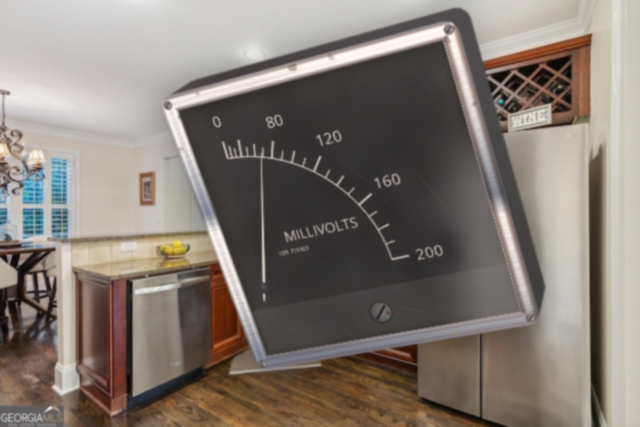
value=70 unit=mV
